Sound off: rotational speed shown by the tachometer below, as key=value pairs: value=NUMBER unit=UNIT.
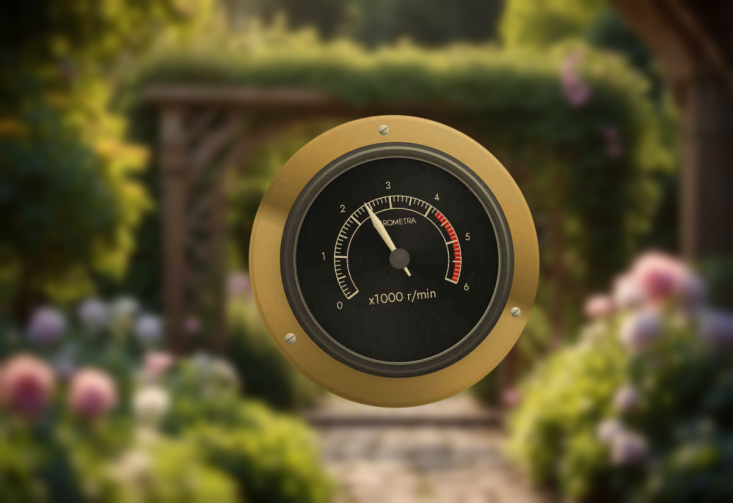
value=2400 unit=rpm
